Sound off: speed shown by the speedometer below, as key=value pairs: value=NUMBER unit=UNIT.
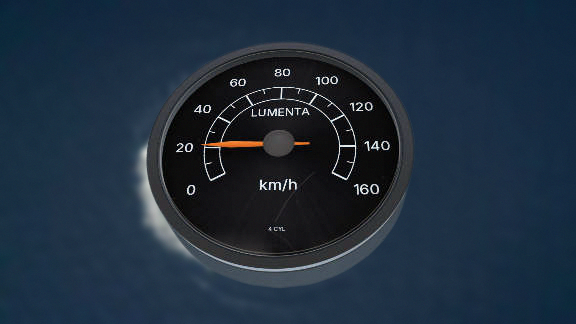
value=20 unit=km/h
